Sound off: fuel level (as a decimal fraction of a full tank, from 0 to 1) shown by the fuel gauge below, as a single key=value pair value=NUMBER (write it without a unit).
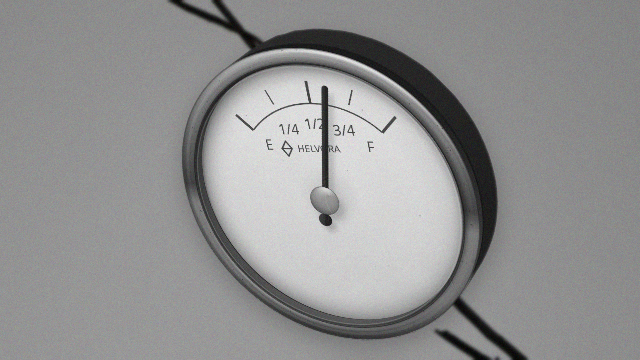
value=0.625
